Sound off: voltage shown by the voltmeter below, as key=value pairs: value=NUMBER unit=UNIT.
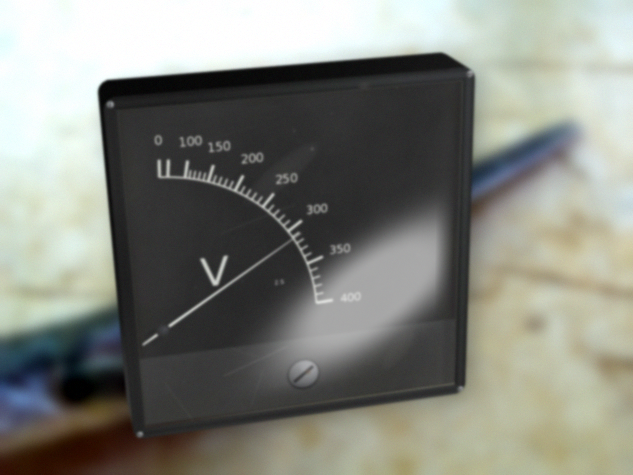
value=310 unit=V
